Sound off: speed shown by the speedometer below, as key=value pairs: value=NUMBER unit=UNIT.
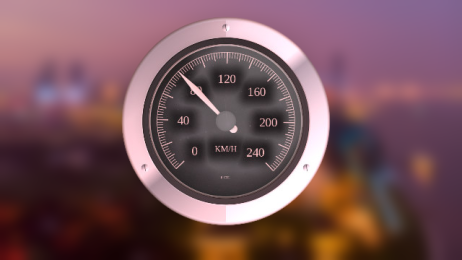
value=80 unit=km/h
